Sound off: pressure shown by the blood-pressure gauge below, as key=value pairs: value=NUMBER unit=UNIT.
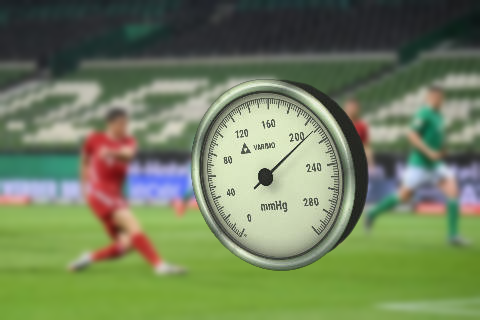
value=210 unit=mmHg
